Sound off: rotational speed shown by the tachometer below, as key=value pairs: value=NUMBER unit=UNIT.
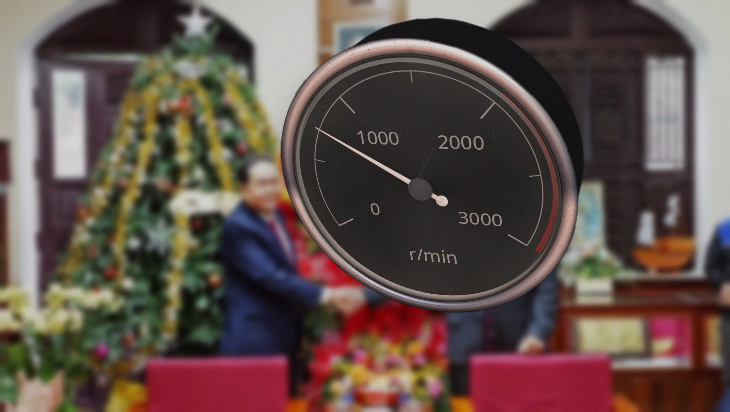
value=750 unit=rpm
